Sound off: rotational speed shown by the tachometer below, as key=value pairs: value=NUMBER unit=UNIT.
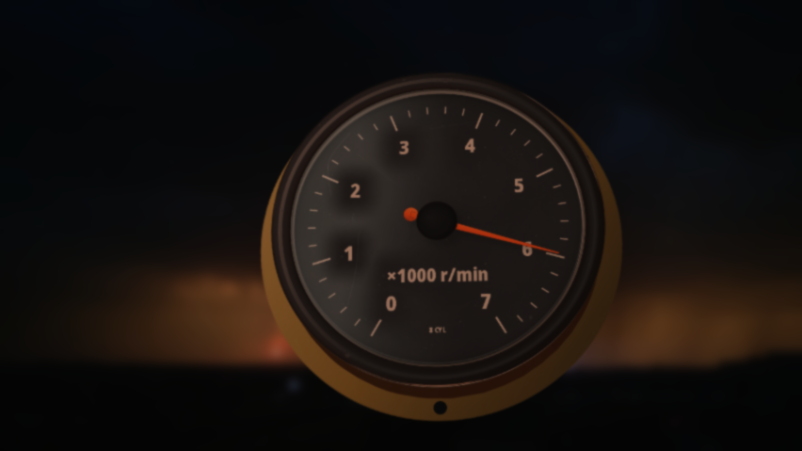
value=6000 unit=rpm
